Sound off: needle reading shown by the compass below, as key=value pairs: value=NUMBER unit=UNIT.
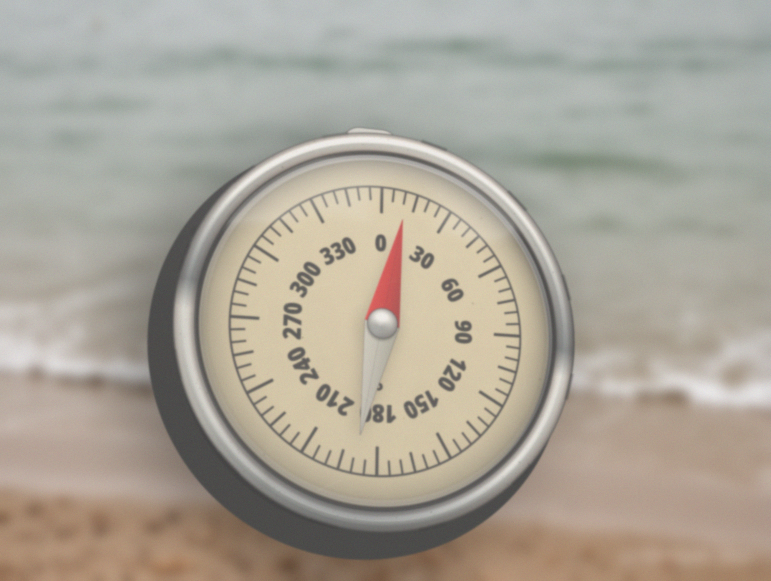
value=10 unit=°
